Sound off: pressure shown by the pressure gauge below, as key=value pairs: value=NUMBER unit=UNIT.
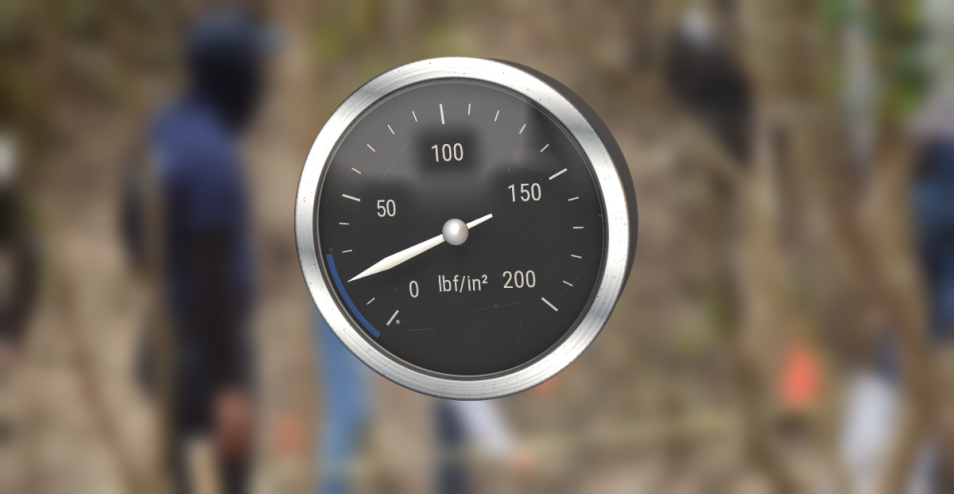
value=20 unit=psi
